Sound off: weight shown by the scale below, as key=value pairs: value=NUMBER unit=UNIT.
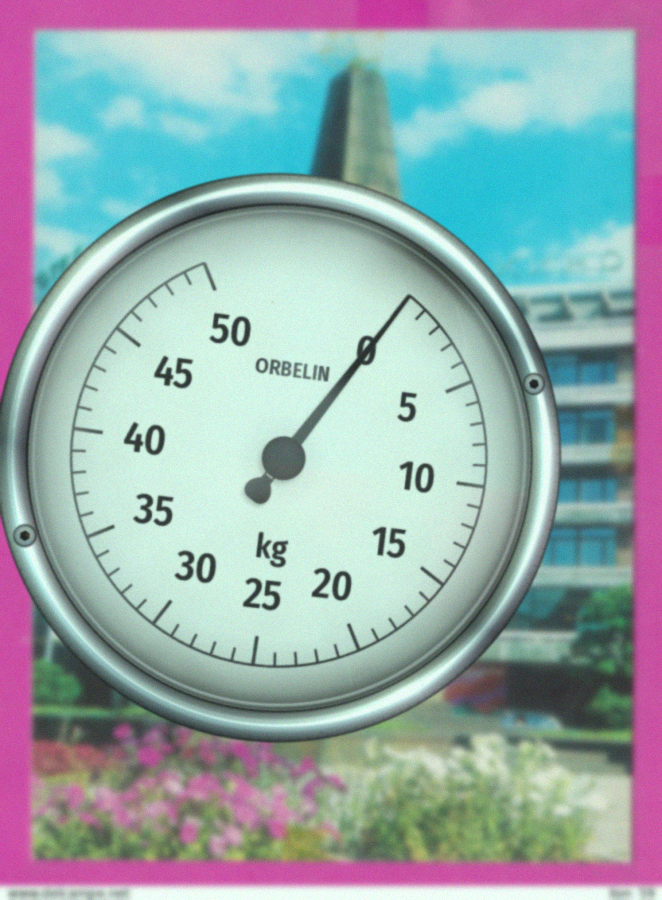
value=0 unit=kg
